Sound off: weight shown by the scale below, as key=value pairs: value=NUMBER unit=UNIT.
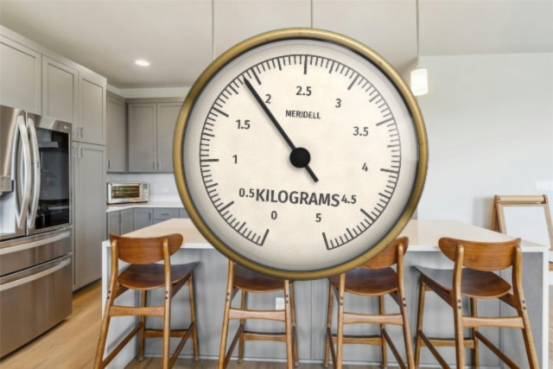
value=1.9 unit=kg
